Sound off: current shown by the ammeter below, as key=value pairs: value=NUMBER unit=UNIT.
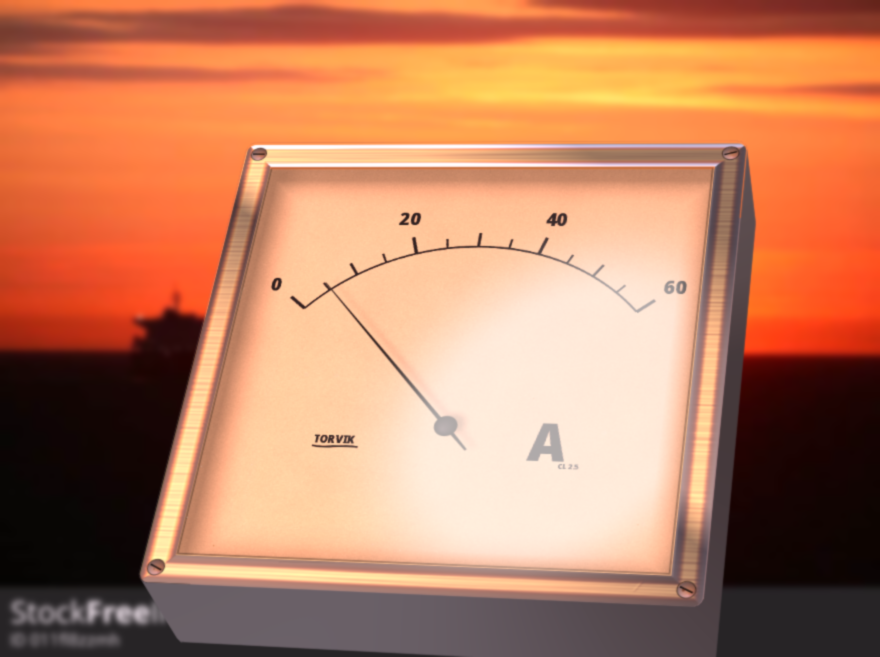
value=5 unit=A
